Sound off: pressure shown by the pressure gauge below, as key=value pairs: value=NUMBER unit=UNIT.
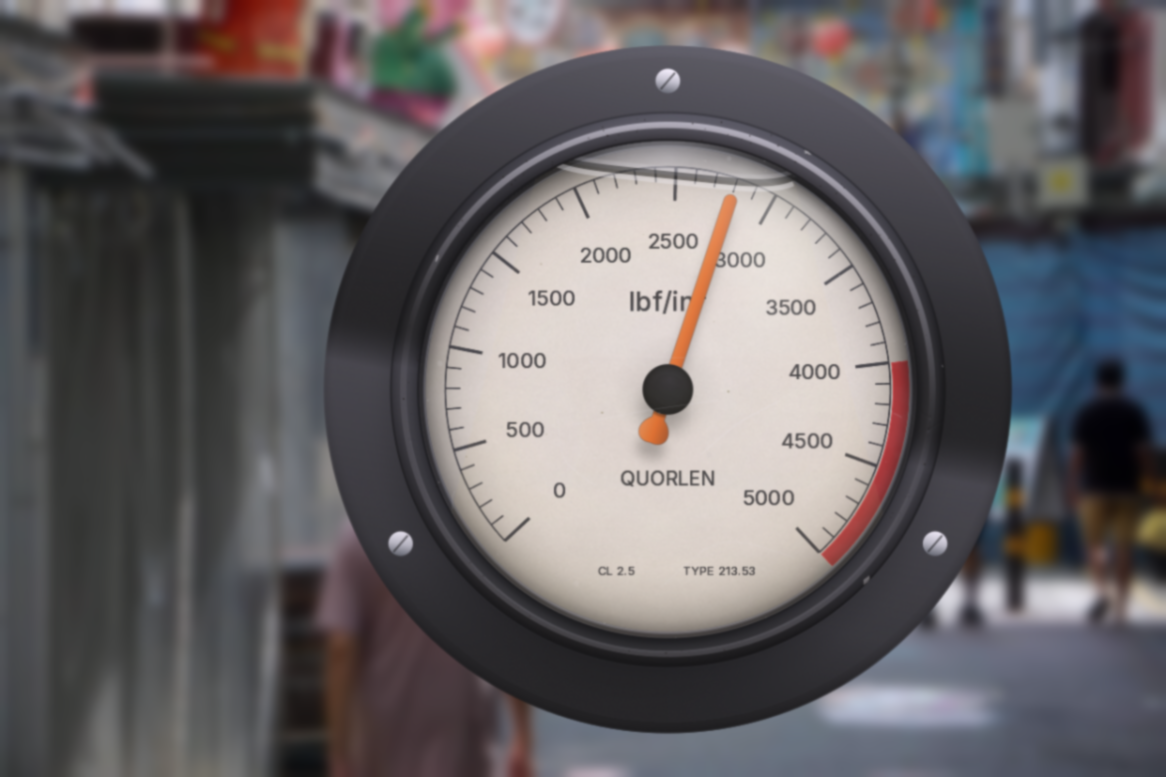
value=2800 unit=psi
